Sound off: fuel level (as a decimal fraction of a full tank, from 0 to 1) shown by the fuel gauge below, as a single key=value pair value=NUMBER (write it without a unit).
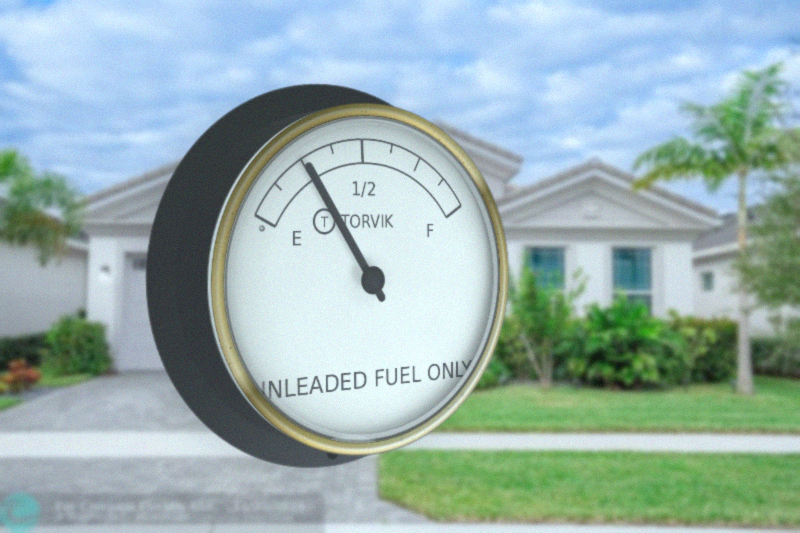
value=0.25
